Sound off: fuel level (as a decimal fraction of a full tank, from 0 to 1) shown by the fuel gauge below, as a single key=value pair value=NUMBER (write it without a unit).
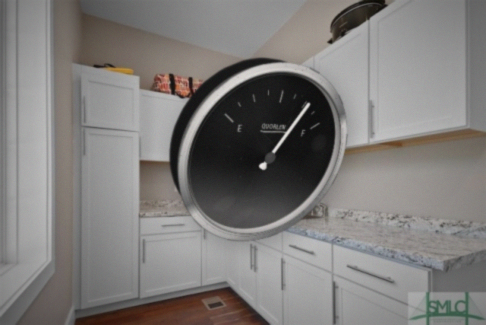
value=0.75
